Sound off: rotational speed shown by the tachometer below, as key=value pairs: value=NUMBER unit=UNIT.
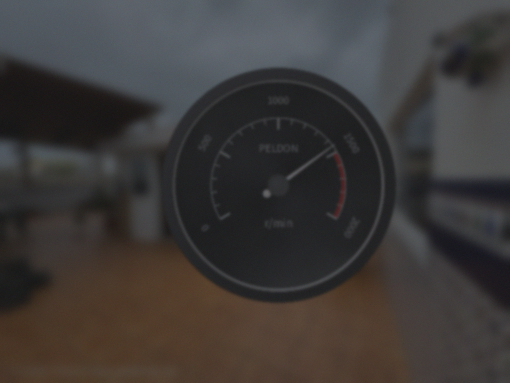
value=1450 unit=rpm
